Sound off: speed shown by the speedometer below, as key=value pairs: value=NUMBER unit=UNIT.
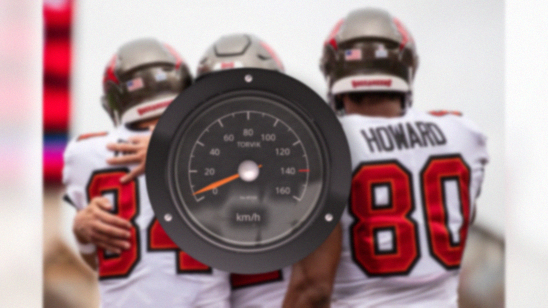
value=5 unit=km/h
